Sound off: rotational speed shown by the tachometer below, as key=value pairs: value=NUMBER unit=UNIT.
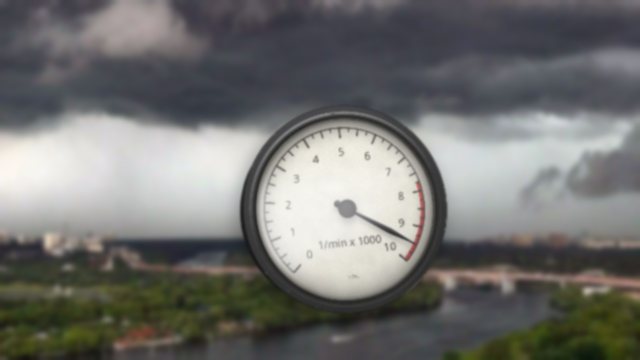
value=9500 unit=rpm
